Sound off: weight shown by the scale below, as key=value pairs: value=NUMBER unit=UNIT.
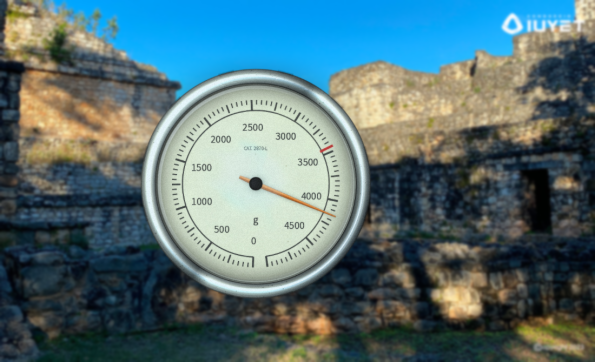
value=4150 unit=g
